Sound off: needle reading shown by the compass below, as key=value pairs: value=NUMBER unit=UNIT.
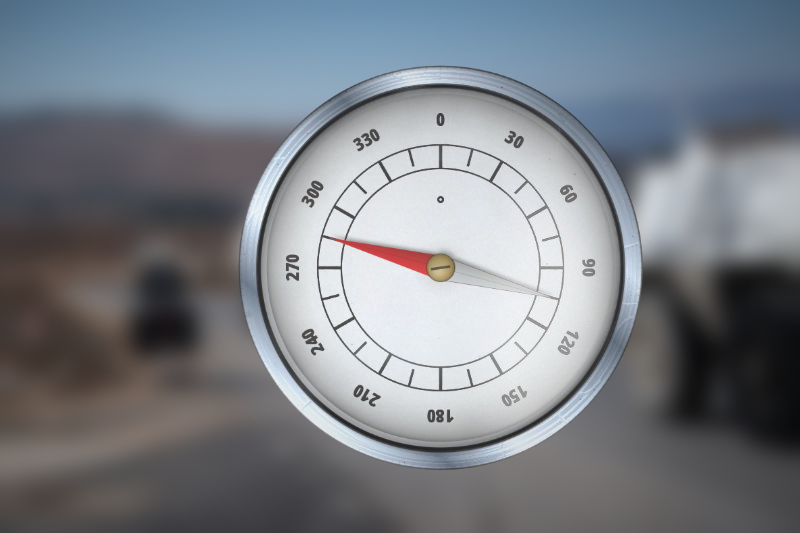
value=285 unit=°
